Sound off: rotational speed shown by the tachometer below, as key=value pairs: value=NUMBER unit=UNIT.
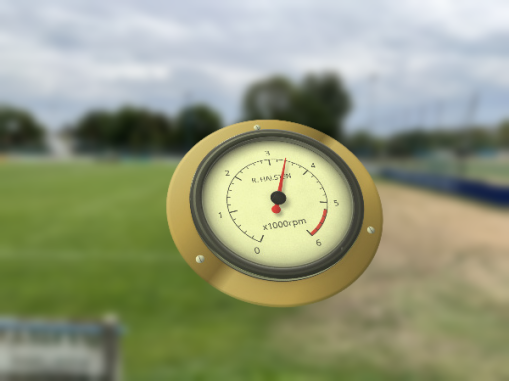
value=3400 unit=rpm
